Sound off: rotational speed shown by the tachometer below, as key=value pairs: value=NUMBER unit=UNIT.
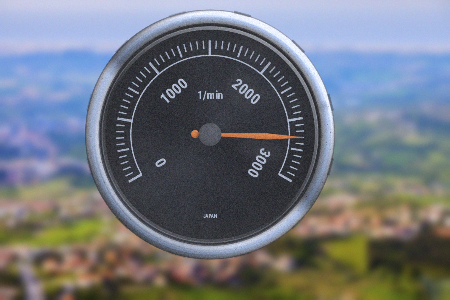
value=2650 unit=rpm
